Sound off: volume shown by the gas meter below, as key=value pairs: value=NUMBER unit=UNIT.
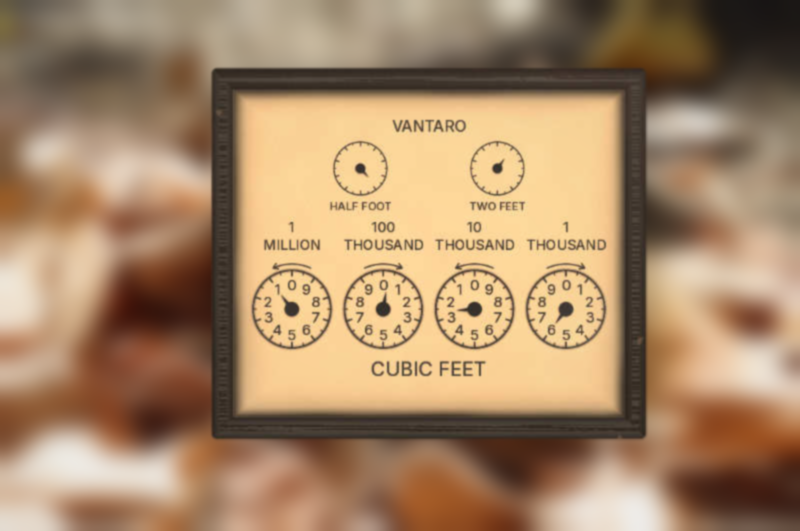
value=102600 unit=ft³
